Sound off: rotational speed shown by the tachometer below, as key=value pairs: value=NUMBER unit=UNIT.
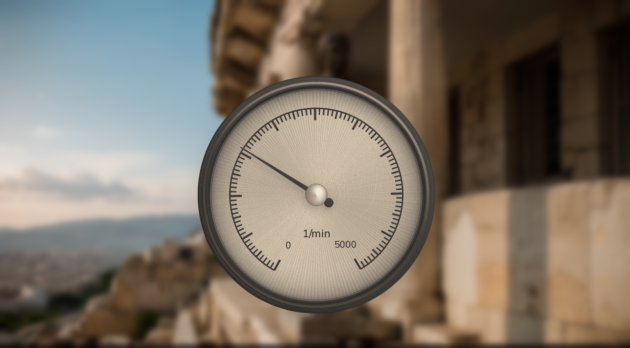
value=1550 unit=rpm
